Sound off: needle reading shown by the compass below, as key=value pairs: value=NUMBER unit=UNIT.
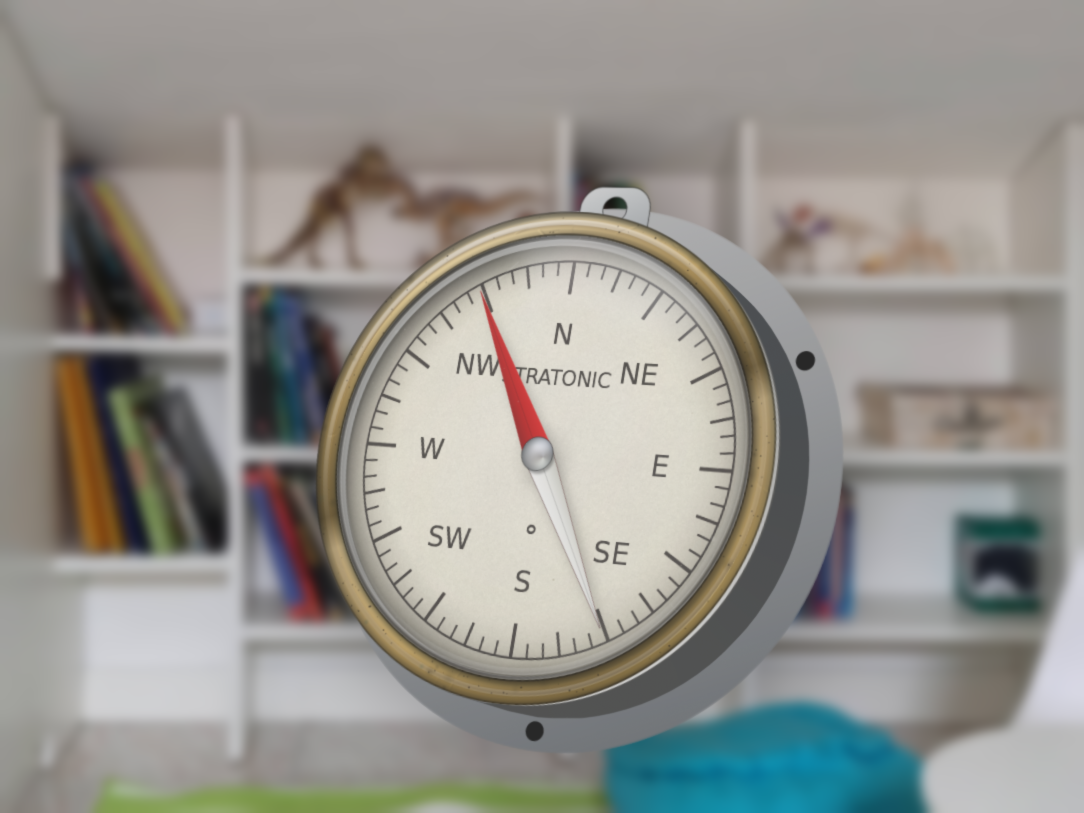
value=330 unit=°
